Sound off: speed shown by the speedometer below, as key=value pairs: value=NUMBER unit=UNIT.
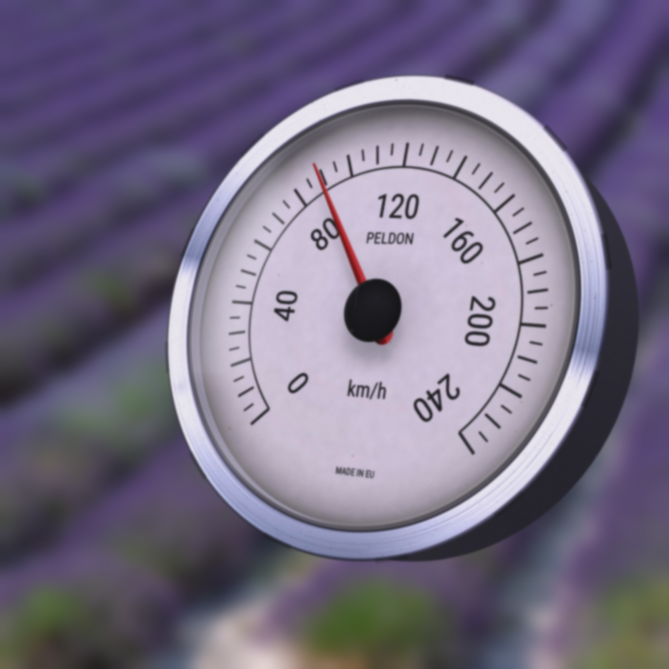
value=90 unit=km/h
